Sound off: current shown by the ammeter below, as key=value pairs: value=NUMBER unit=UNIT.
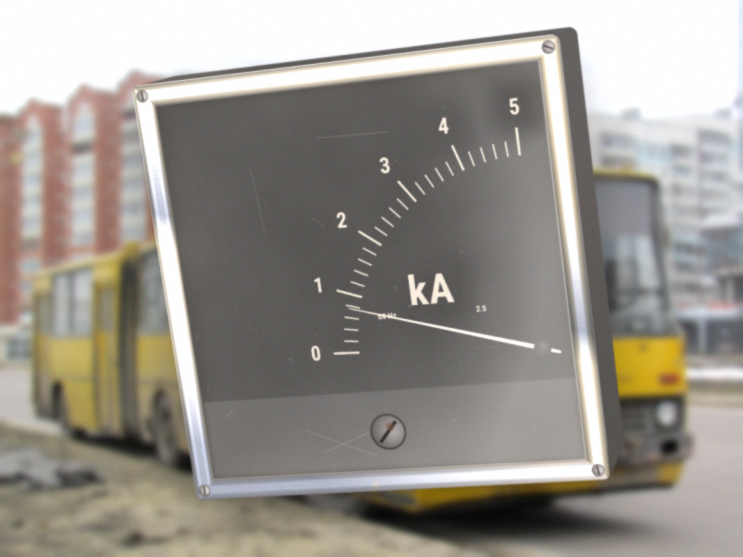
value=0.8 unit=kA
